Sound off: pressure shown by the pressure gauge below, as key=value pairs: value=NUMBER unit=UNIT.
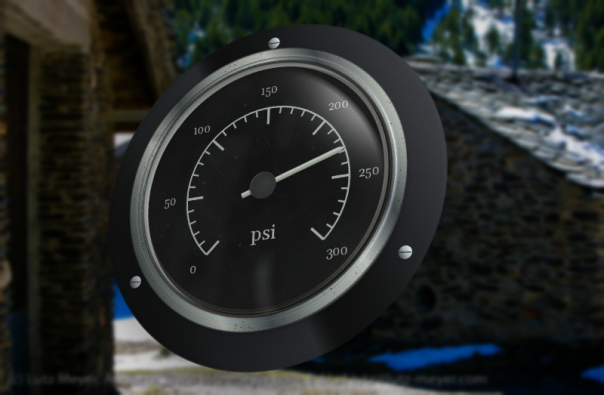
value=230 unit=psi
